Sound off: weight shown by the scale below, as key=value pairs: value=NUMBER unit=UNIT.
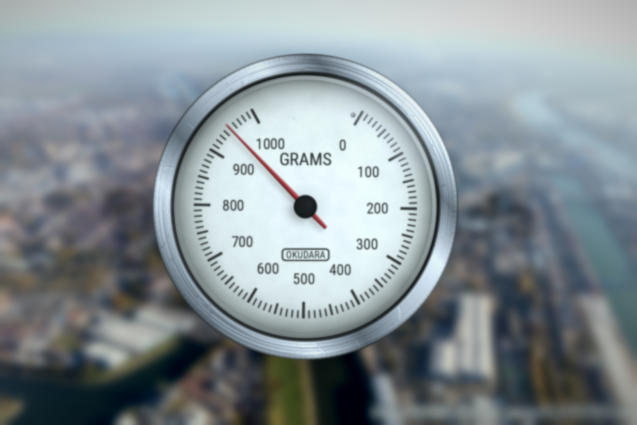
value=950 unit=g
